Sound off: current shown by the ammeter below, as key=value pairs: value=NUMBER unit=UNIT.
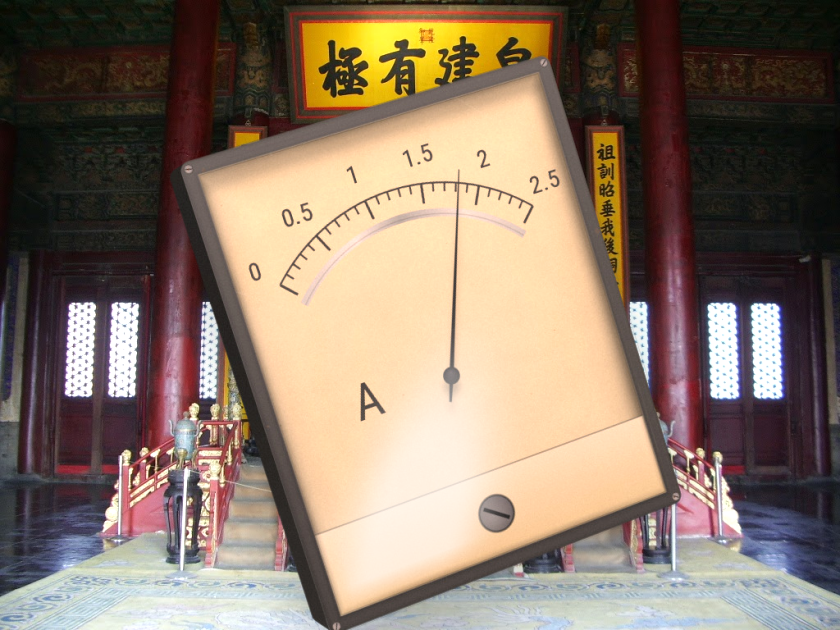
value=1.8 unit=A
